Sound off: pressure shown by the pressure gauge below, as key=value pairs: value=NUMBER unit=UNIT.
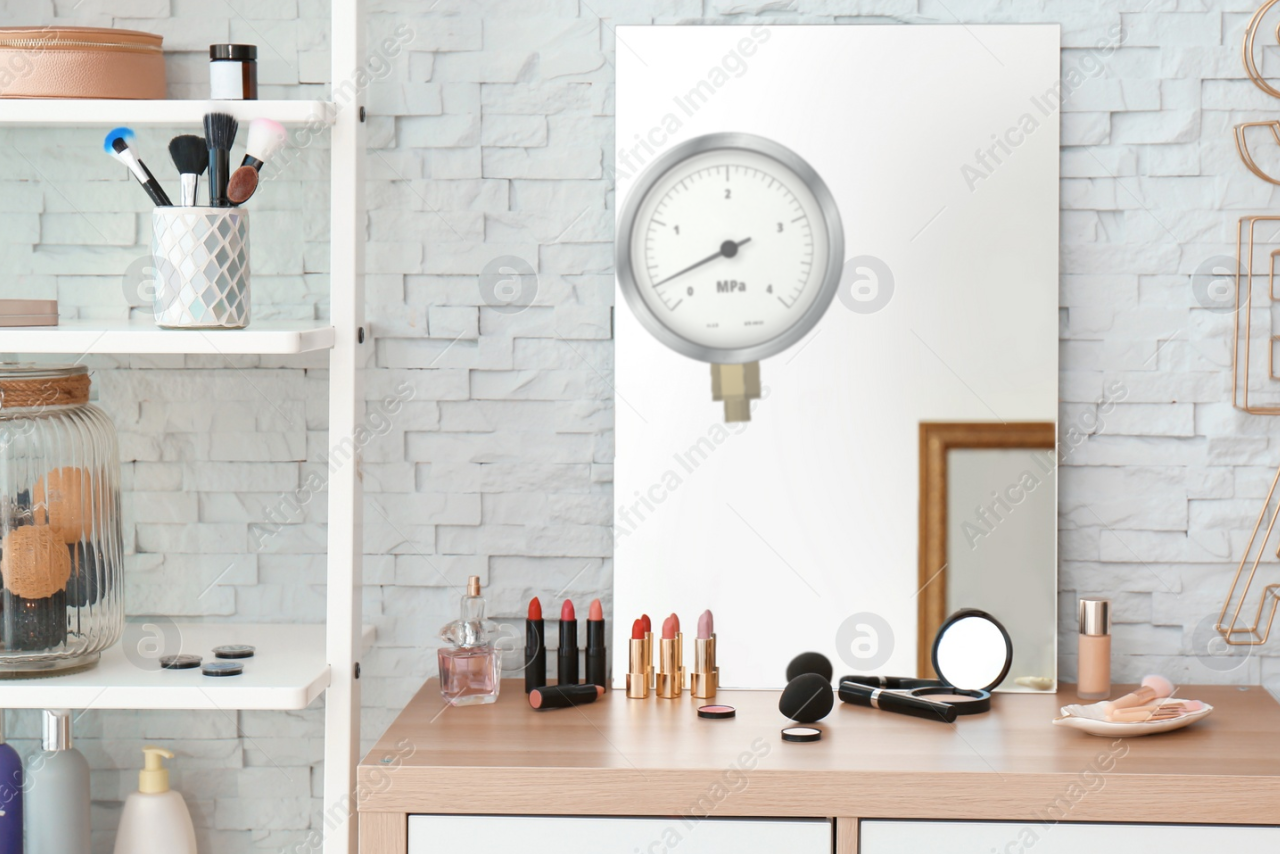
value=0.3 unit=MPa
